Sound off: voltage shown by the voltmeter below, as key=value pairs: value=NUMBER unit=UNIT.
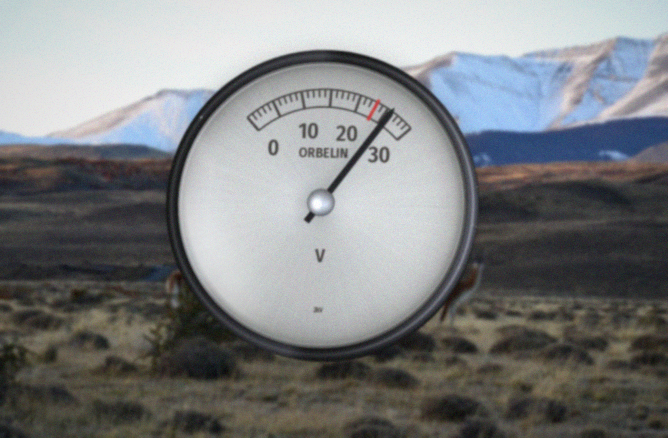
value=26 unit=V
